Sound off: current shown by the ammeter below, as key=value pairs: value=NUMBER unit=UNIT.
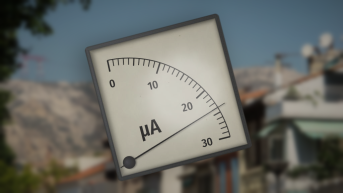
value=24 unit=µA
